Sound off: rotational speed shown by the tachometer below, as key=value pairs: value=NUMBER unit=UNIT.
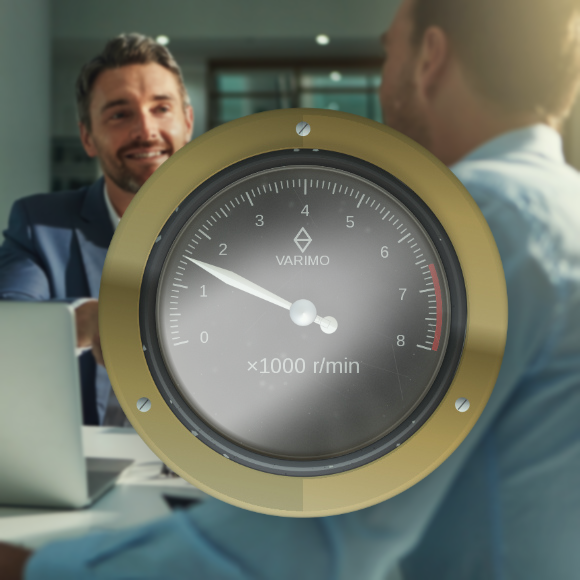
value=1500 unit=rpm
